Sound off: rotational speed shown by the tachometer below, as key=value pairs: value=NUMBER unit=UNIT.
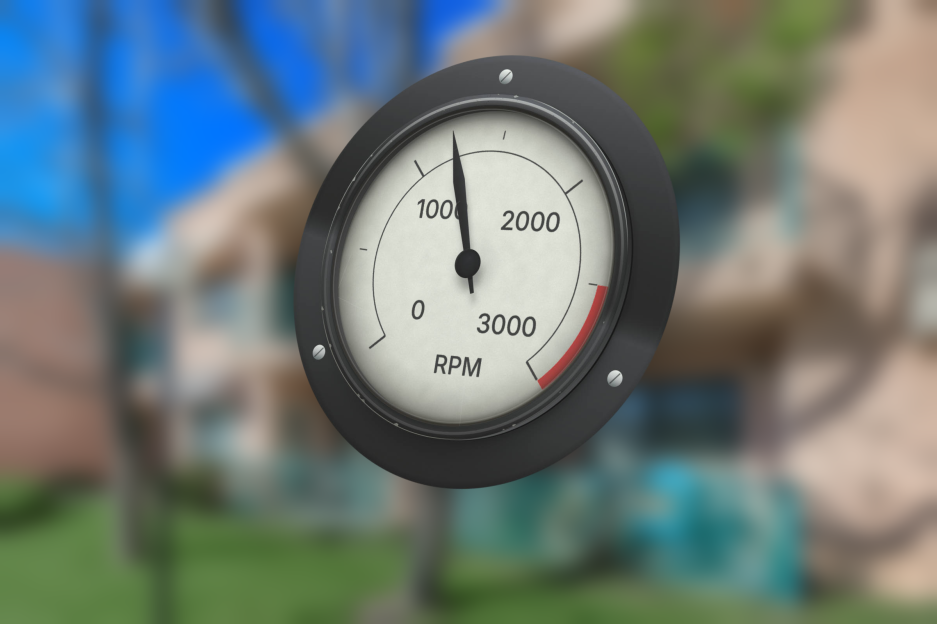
value=1250 unit=rpm
